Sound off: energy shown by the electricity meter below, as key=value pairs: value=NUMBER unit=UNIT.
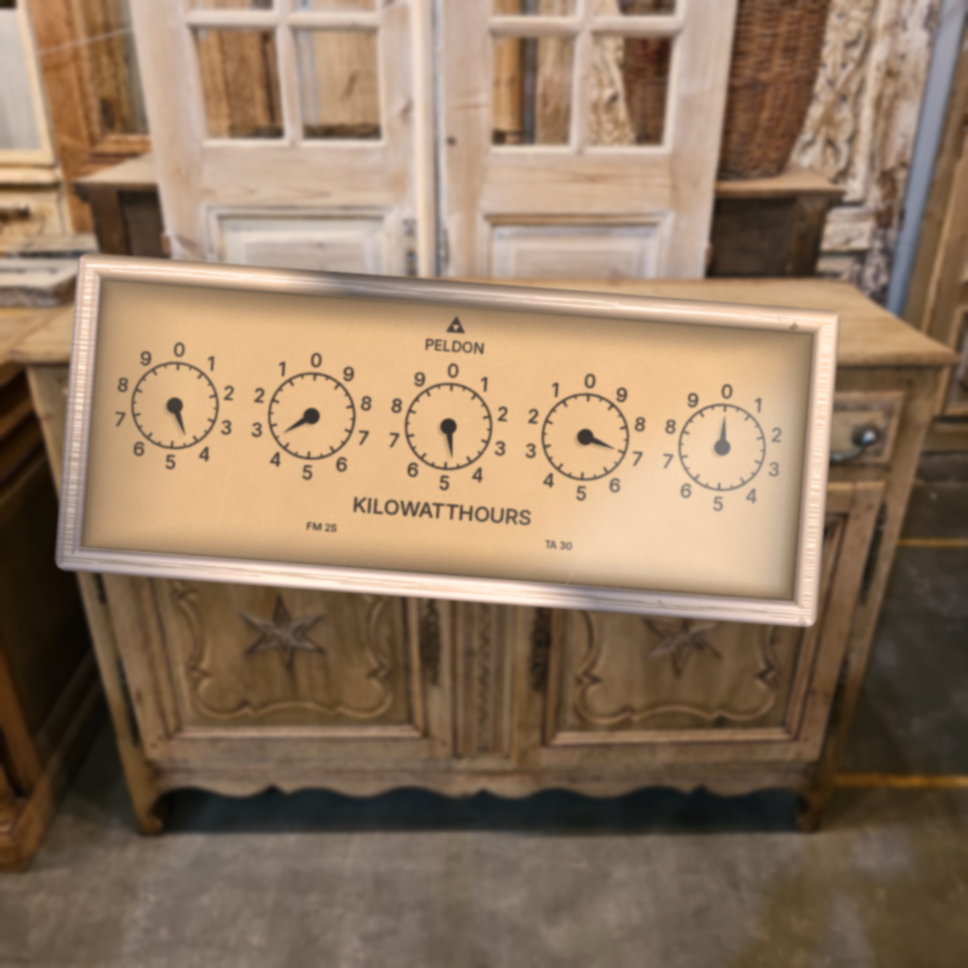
value=43470 unit=kWh
